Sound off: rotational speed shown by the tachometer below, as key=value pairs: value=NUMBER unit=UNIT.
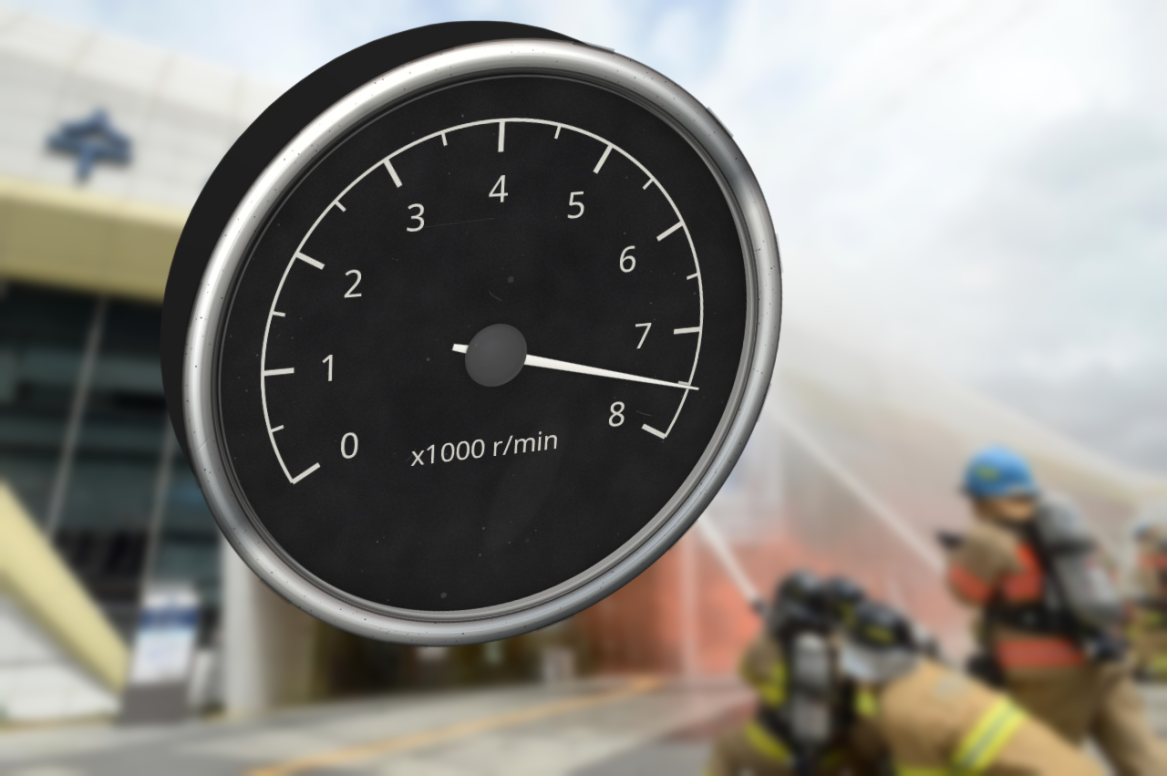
value=7500 unit=rpm
